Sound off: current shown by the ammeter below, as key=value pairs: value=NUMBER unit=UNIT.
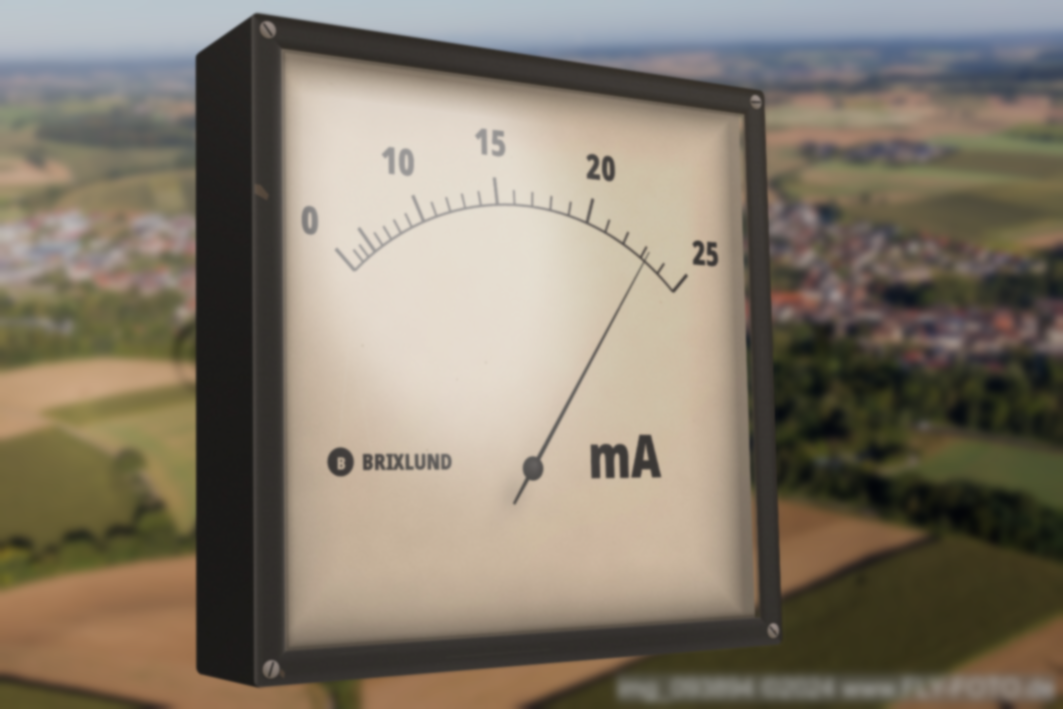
value=23 unit=mA
